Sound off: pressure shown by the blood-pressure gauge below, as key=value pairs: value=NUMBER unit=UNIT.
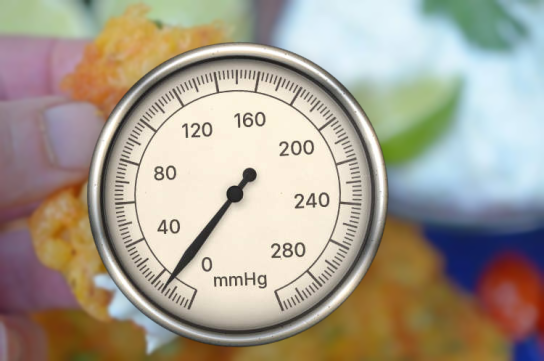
value=14 unit=mmHg
